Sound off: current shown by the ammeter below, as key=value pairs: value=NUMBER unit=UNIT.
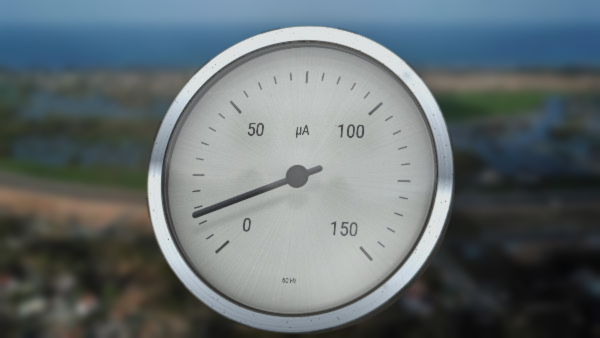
value=12.5 unit=µA
